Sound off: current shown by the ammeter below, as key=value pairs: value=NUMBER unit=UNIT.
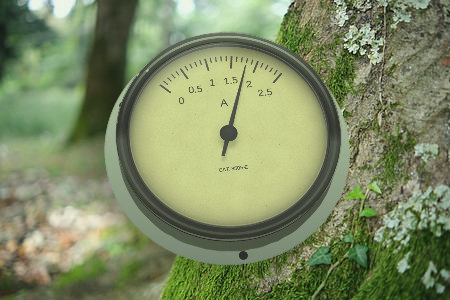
value=1.8 unit=A
